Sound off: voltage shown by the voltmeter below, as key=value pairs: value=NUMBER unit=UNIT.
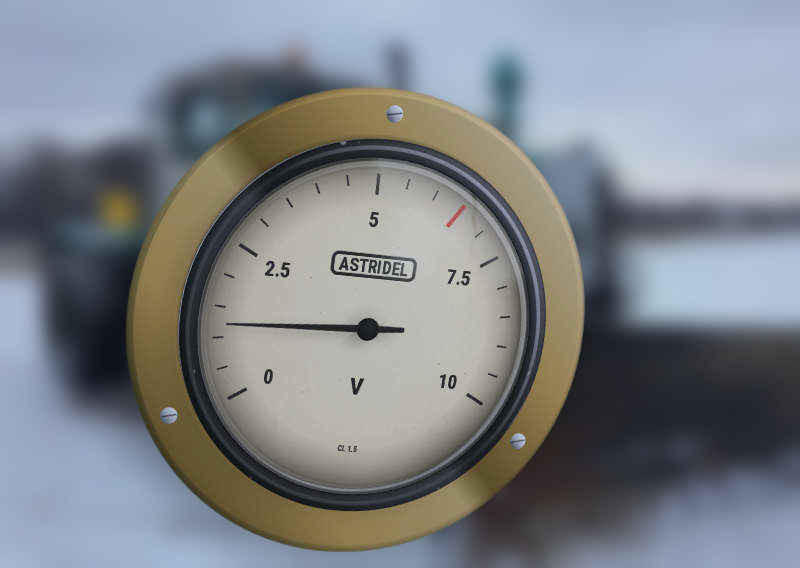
value=1.25 unit=V
